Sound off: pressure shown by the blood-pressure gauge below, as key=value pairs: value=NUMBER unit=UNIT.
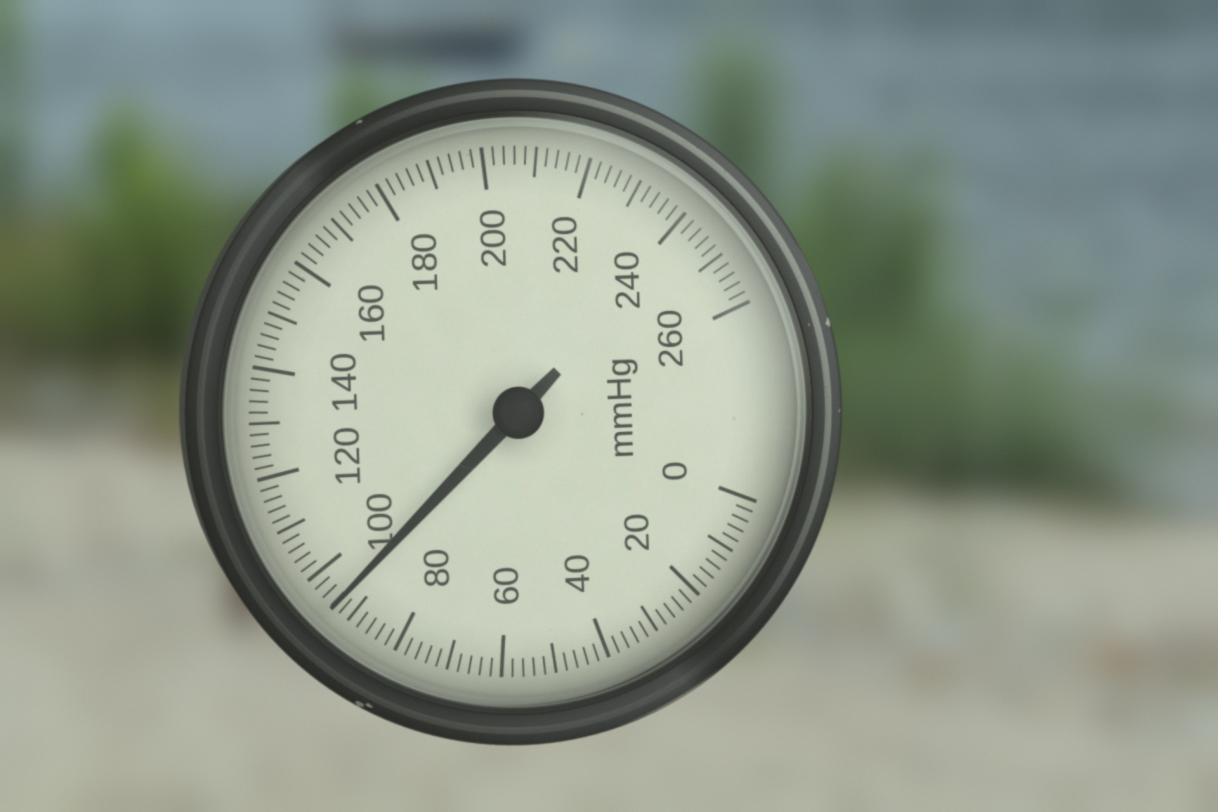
value=94 unit=mmHg
